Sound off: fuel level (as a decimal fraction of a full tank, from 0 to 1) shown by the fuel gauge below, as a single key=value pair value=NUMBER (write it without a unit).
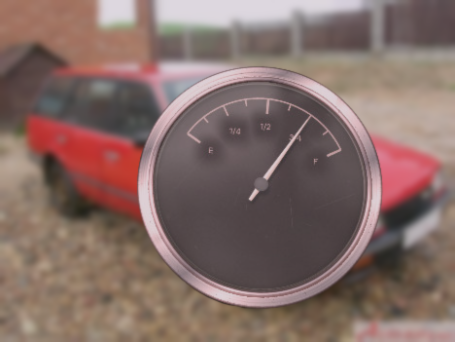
value=0.75
